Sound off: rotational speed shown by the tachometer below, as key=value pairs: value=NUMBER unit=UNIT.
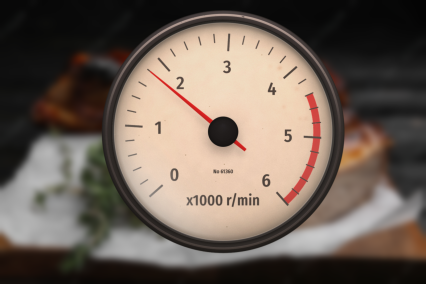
value=1800 unit=rpm
